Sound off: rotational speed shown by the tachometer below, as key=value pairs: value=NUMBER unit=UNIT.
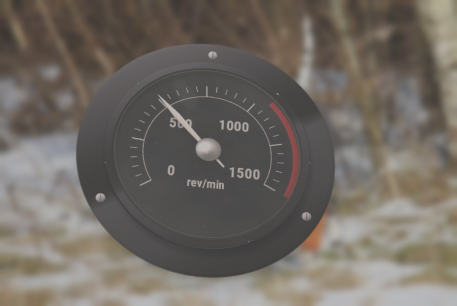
value=500 unit=rpm
